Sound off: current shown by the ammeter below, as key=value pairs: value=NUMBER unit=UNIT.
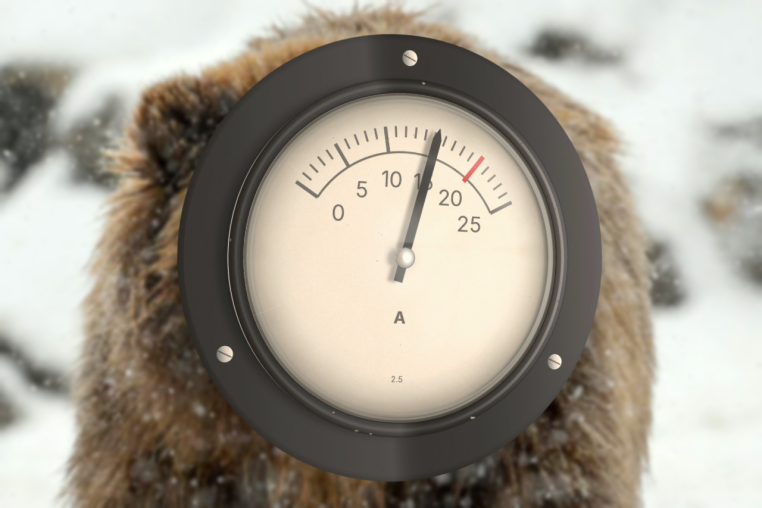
value=15 unit=A
